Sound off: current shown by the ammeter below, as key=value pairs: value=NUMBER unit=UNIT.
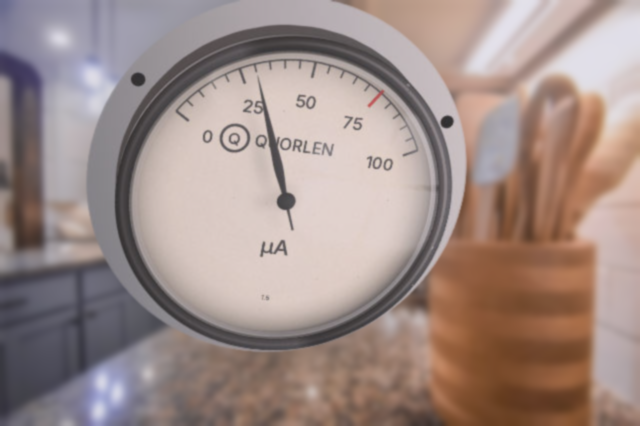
value=30 unit=µA
